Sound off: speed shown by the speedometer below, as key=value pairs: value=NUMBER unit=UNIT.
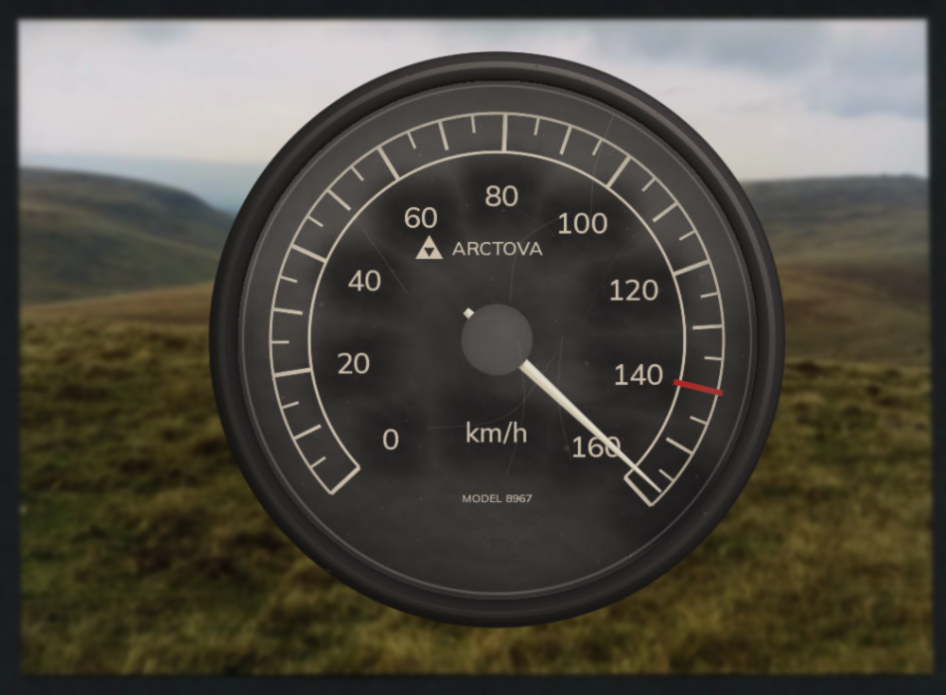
value=157.5 unit=km/h
